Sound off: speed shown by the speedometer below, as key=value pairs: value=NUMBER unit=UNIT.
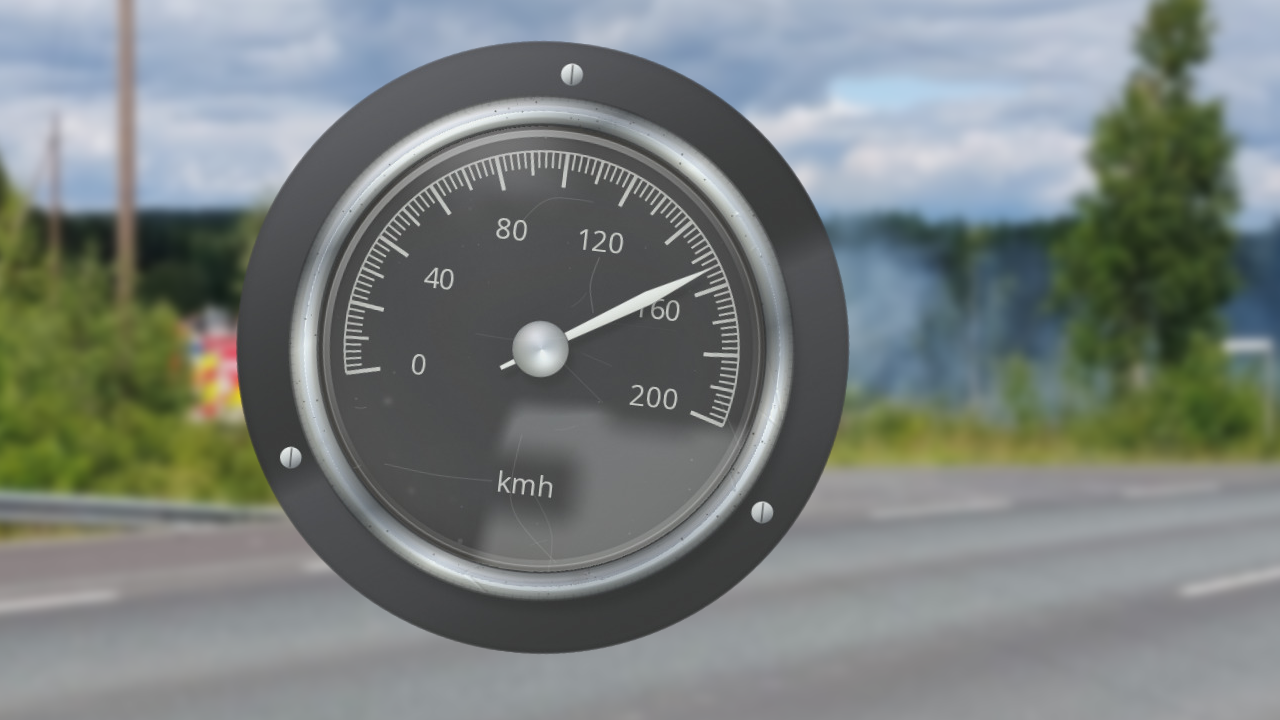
value=154 unit=km/h
